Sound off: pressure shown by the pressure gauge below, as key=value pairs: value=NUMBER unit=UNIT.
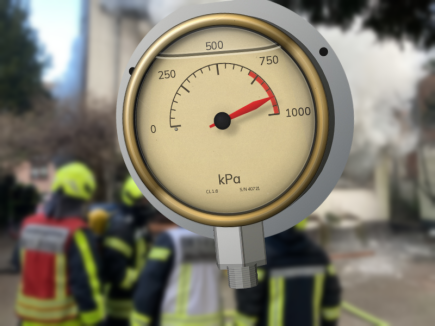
value=900 unit=kPa
